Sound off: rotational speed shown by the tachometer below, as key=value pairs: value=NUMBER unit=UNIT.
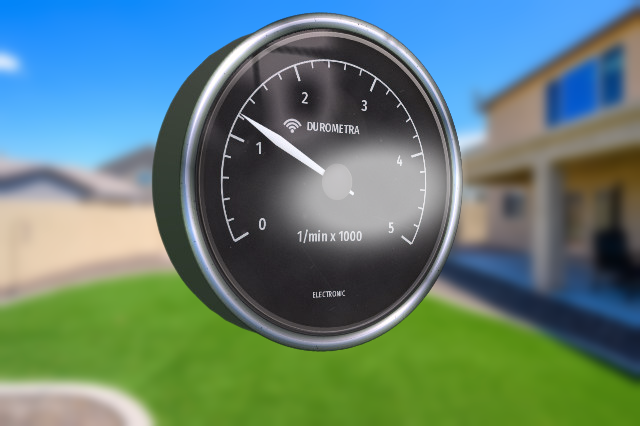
value=1200 unit=rpm
